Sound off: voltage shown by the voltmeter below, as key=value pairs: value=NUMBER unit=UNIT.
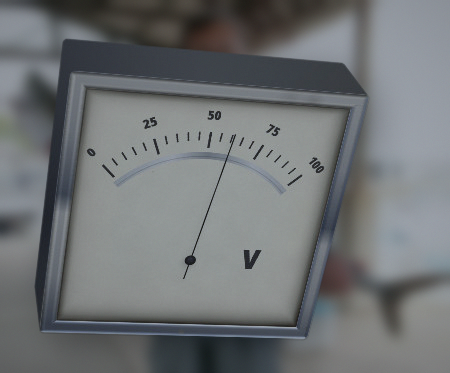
value=60 unit=V
